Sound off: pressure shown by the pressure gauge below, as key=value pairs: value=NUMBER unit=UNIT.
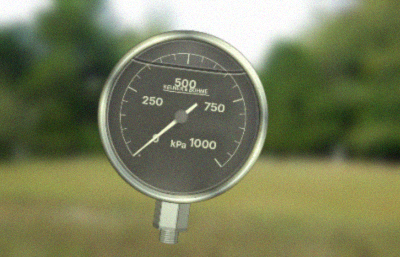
value=0 unit=kPa
